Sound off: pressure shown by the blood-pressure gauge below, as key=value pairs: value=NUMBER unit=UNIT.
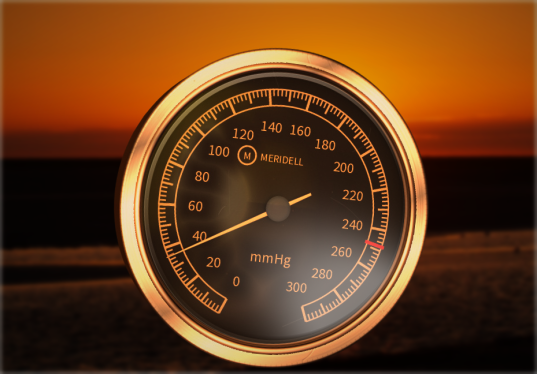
value=36 unit=mmHg
